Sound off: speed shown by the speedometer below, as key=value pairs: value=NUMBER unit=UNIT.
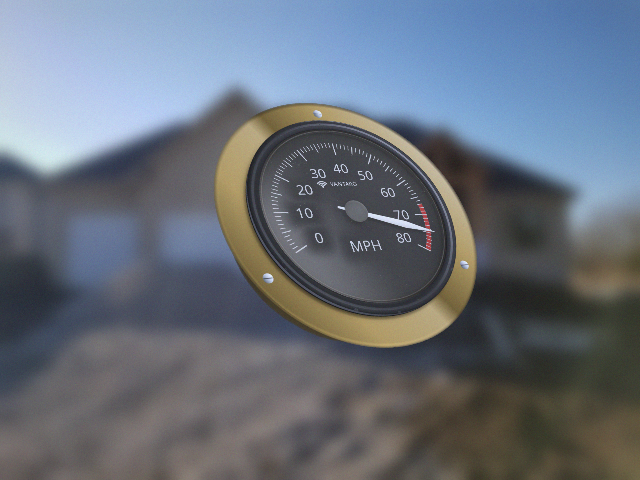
value=75 unit=mph
